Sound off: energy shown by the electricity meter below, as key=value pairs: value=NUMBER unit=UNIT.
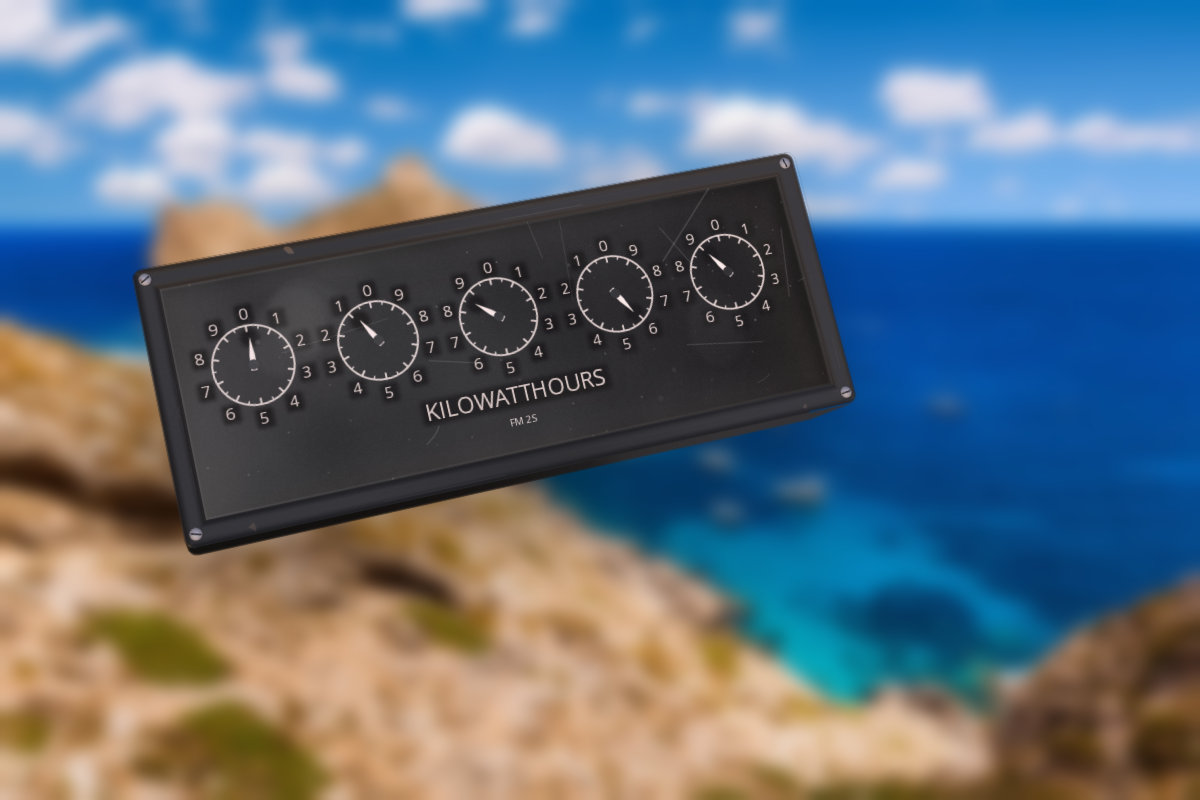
value=859 unit=kWh
